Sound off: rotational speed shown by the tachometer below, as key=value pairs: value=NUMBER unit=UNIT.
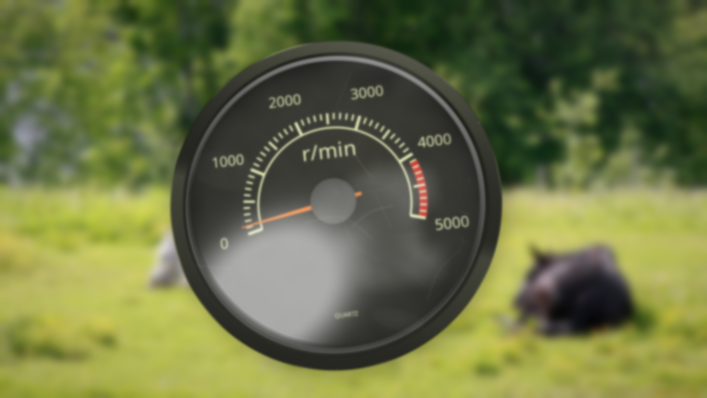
value=100 unit=rpm
